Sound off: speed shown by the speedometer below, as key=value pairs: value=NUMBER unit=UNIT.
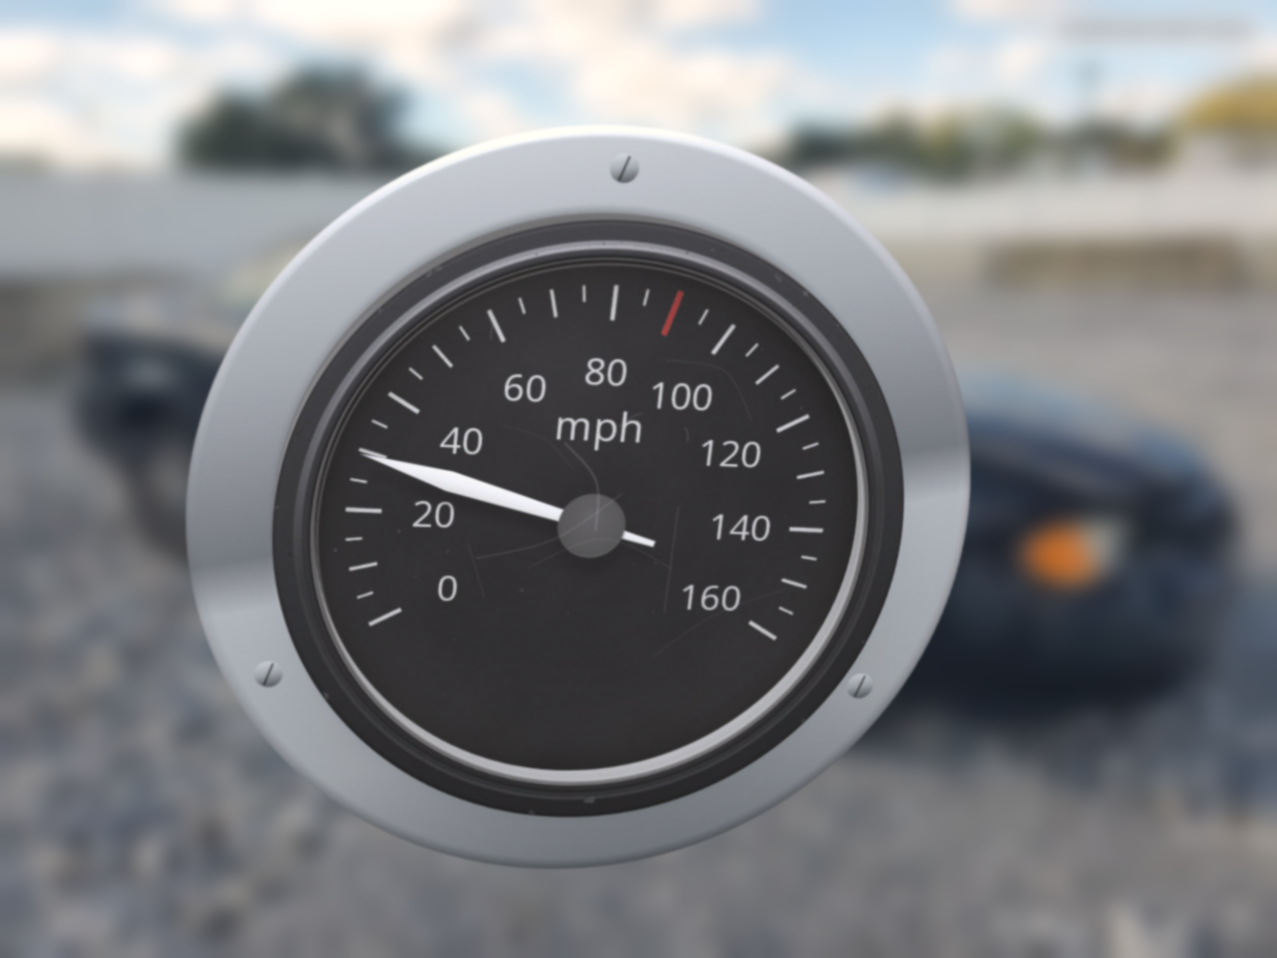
value=30 unit=mph
